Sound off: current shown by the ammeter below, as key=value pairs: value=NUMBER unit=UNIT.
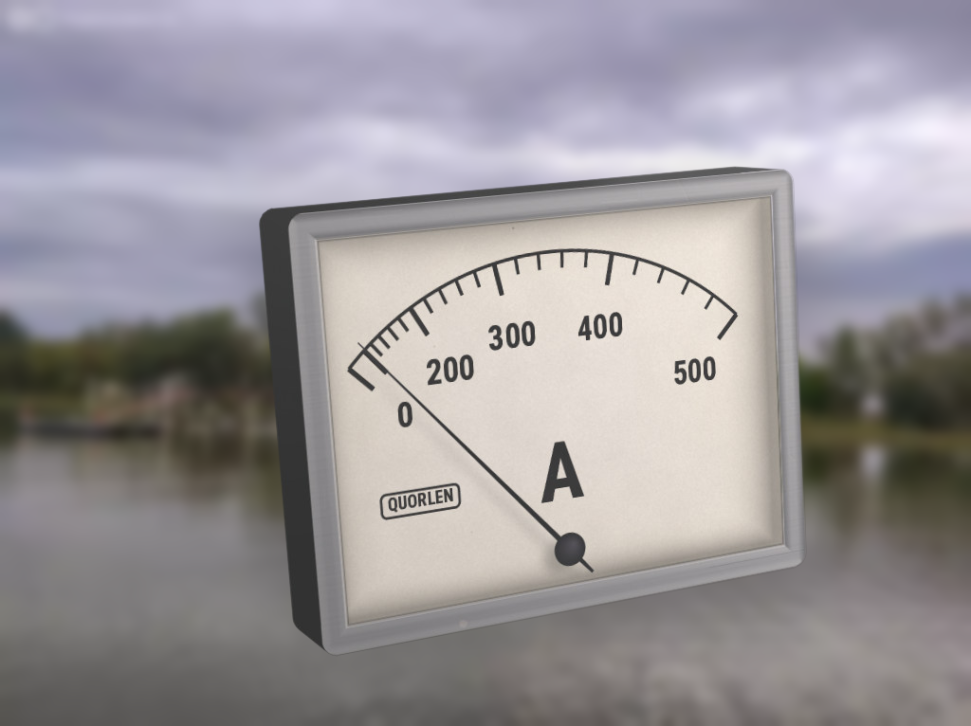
value=100 unit=A
